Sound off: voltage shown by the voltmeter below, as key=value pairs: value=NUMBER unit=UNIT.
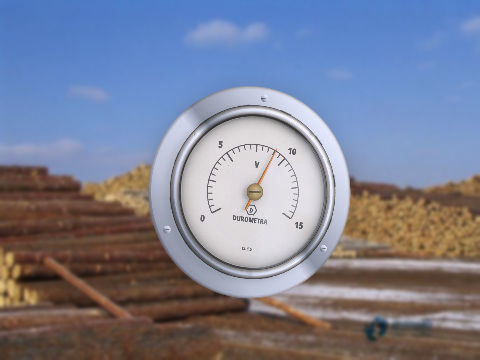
value=9 unit=V
